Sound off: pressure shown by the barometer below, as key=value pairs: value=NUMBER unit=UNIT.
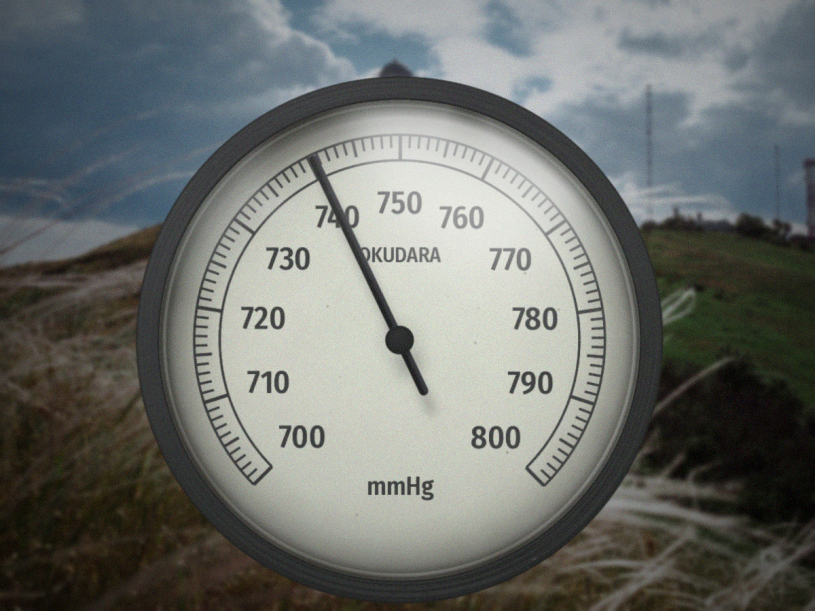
value=740.5 unit=mmHg
